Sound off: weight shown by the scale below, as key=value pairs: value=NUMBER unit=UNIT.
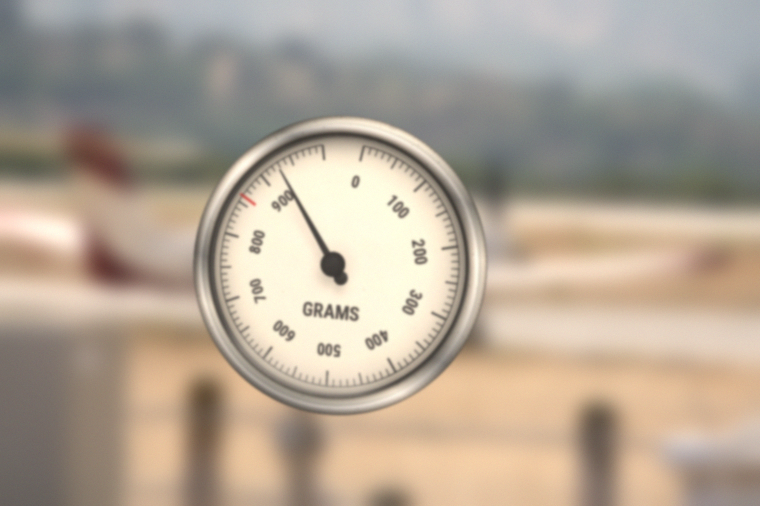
value=930 unit=g
